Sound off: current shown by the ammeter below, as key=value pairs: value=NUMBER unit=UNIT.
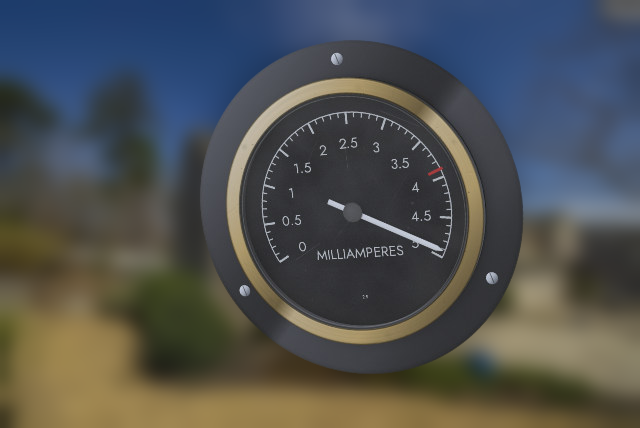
value=4.9 unit=mA
